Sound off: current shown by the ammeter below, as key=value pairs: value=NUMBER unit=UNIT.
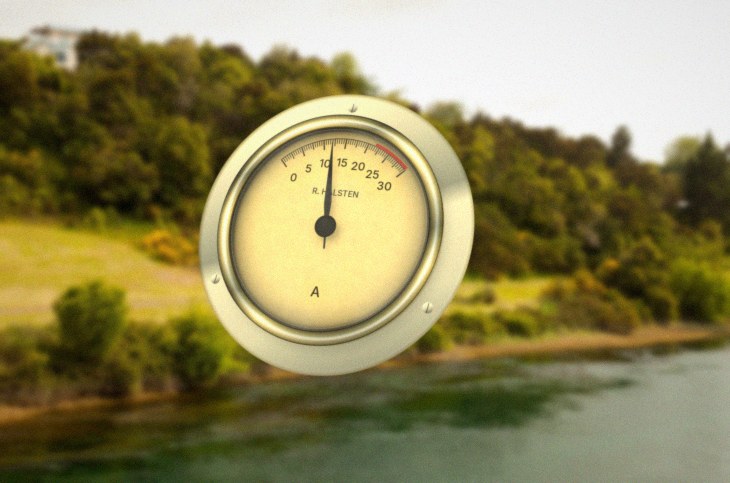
value=12.5 unit=A
